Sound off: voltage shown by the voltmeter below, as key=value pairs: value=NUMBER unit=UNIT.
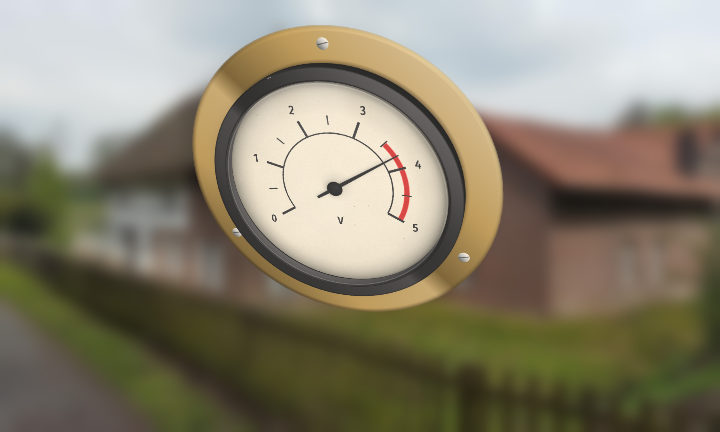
value=3.75 unit=V
